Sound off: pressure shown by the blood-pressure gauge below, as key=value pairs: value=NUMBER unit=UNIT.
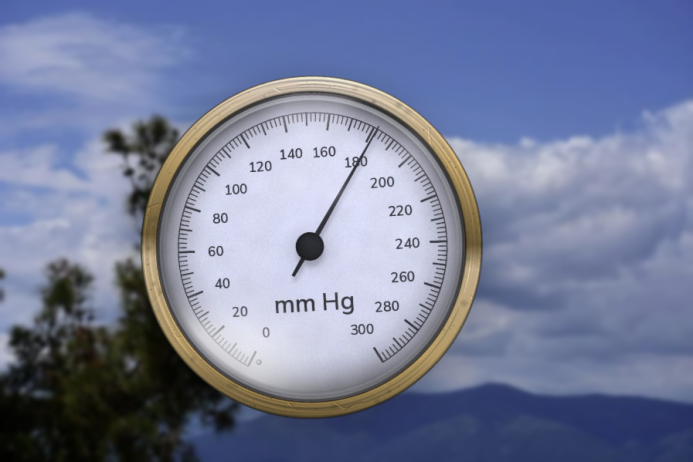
value=182 unit=mmHg
